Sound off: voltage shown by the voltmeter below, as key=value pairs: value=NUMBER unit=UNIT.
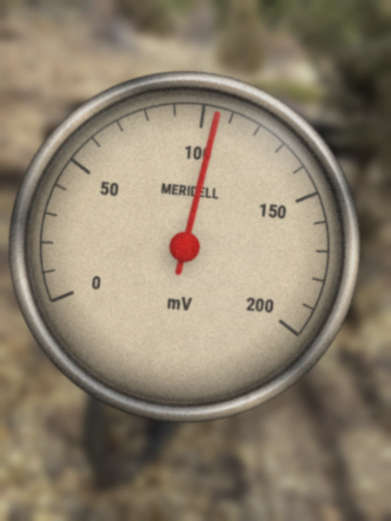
value=105 unit=mV
